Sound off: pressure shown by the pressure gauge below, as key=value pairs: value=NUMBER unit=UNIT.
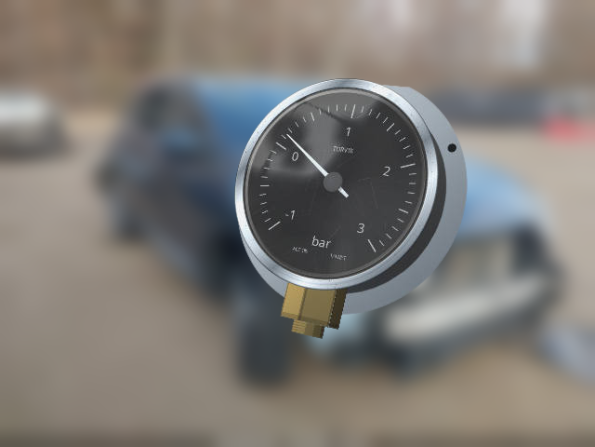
value=0.15 unit=bar
